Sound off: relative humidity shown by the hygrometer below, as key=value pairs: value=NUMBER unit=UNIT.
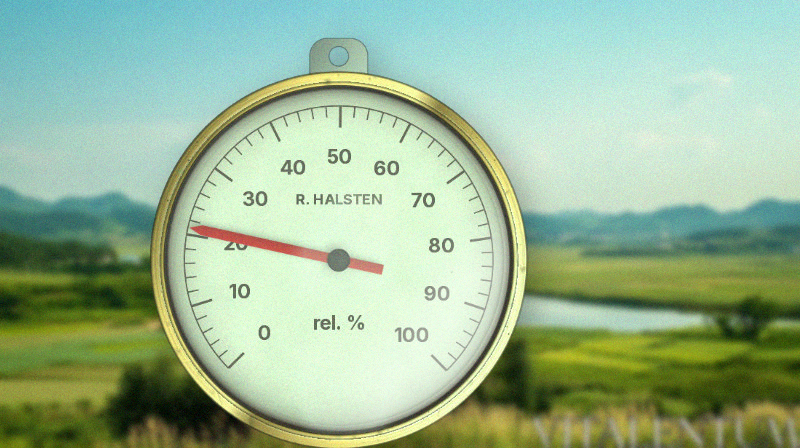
value=21 unit=%
